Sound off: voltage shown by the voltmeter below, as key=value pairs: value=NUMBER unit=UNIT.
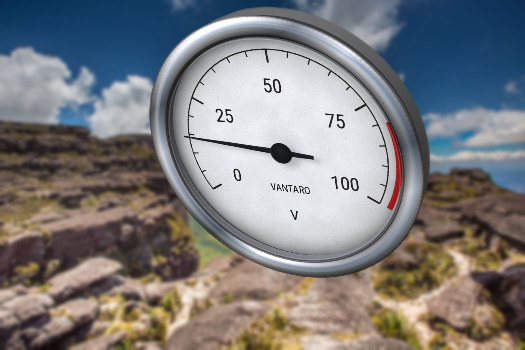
value=15 unit=V
